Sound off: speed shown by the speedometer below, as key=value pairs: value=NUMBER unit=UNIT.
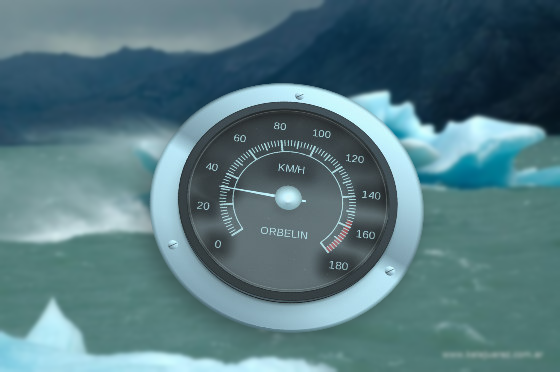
value=30 unit=km/h
